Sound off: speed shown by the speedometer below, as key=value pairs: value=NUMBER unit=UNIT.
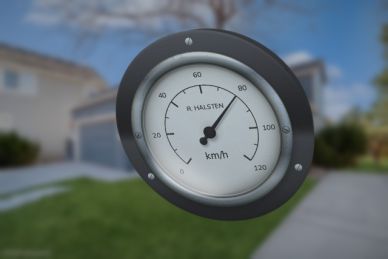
value=80 unit=km/h
